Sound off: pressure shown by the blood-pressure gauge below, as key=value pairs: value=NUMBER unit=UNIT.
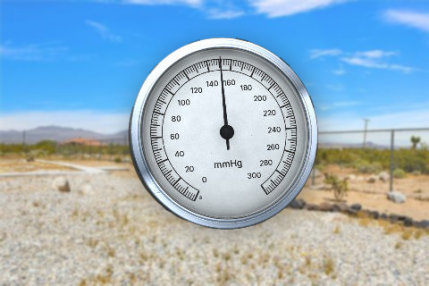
value=150 unit=mmHg
